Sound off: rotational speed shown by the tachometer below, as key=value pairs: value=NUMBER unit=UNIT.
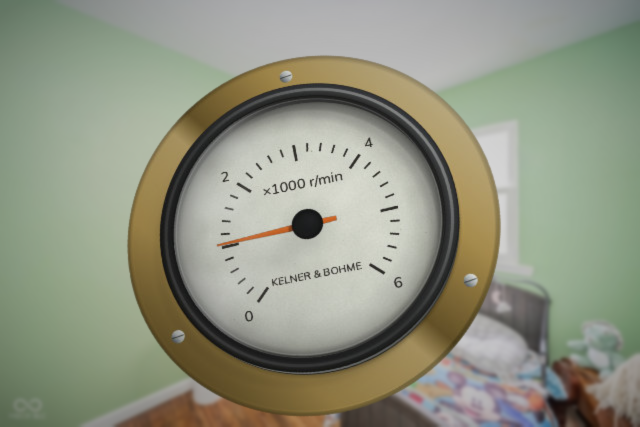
value=1000 unit=rpm
